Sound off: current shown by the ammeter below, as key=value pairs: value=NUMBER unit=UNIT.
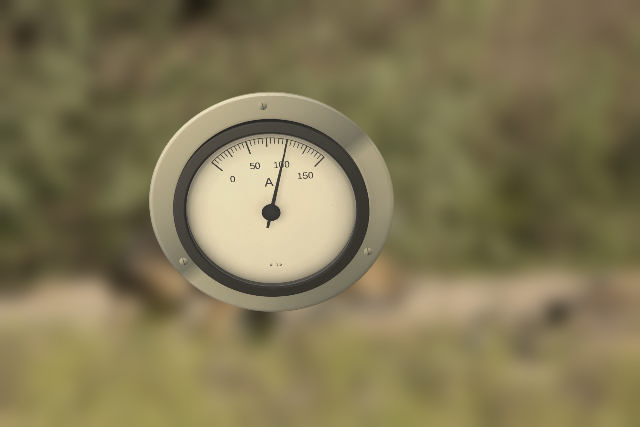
value=100 unit=A
